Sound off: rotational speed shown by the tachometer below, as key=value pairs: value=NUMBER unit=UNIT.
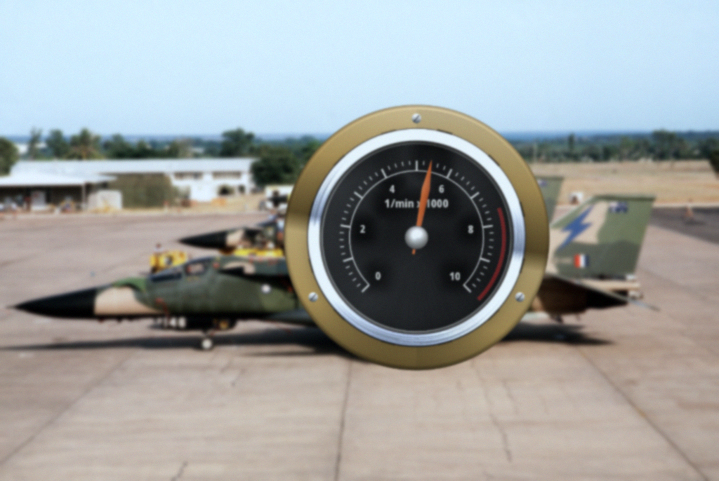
value=5400 unit=rpm
